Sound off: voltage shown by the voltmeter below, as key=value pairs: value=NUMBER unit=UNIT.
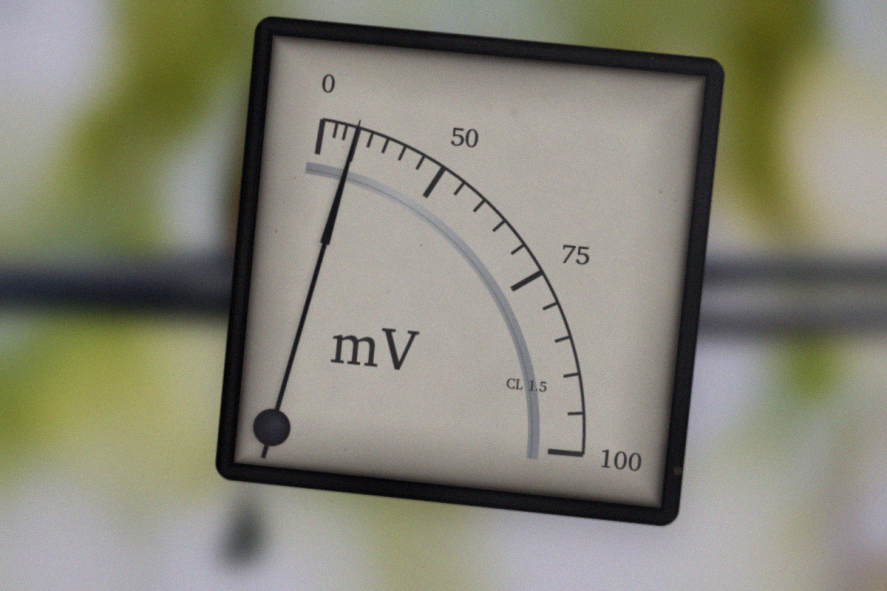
value=25 unit=mV
